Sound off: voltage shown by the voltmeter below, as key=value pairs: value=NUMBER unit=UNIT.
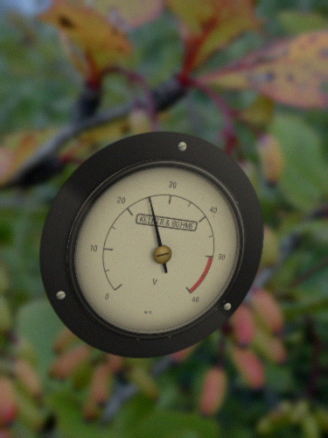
value=25 unit=V
